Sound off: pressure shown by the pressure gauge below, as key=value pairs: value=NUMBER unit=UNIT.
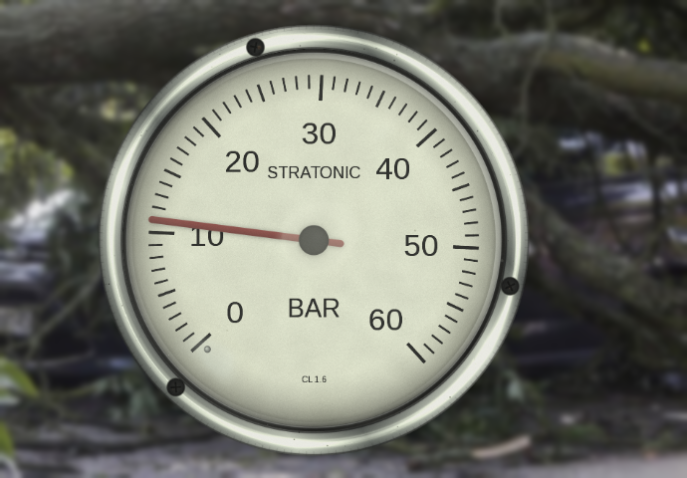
value=11 unit=bar
